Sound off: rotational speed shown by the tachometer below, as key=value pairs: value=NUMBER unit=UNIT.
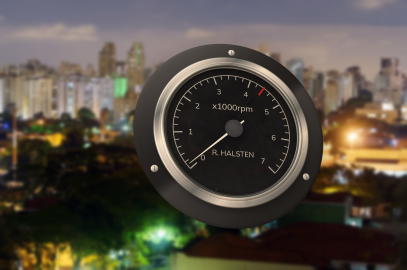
value=100 unit=rpm
